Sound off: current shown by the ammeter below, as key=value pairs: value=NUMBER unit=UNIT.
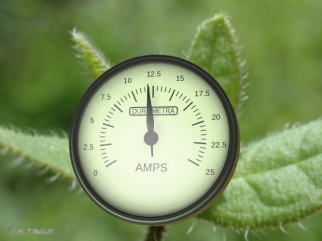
value=12 unit=A
